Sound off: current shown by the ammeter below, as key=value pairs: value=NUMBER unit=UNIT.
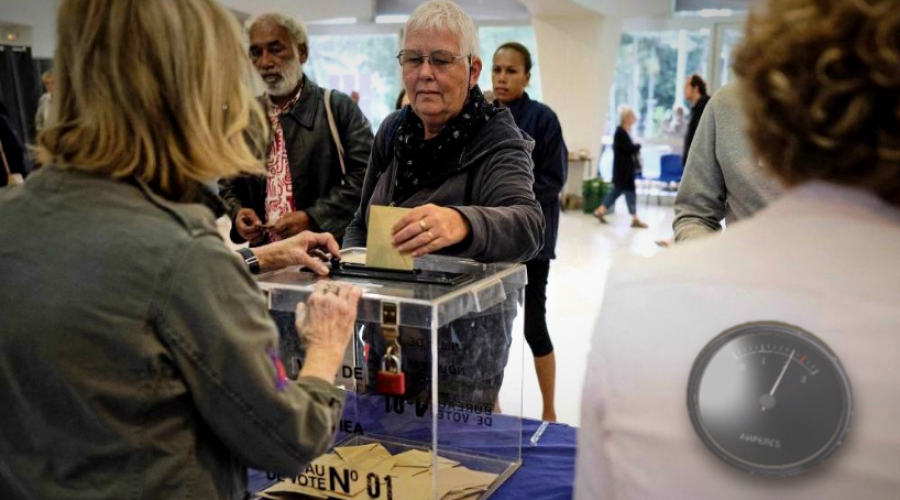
value=2 unit=A
